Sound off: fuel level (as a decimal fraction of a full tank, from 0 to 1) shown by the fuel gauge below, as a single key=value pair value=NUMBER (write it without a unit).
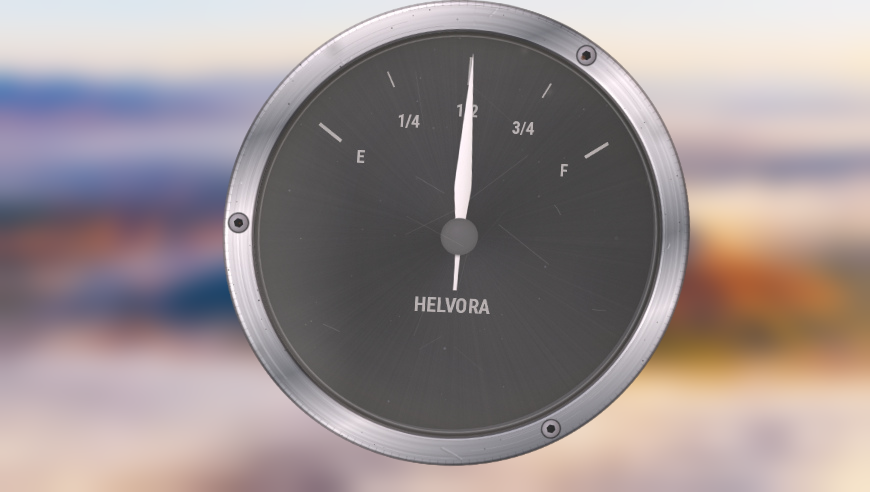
value=0.5
